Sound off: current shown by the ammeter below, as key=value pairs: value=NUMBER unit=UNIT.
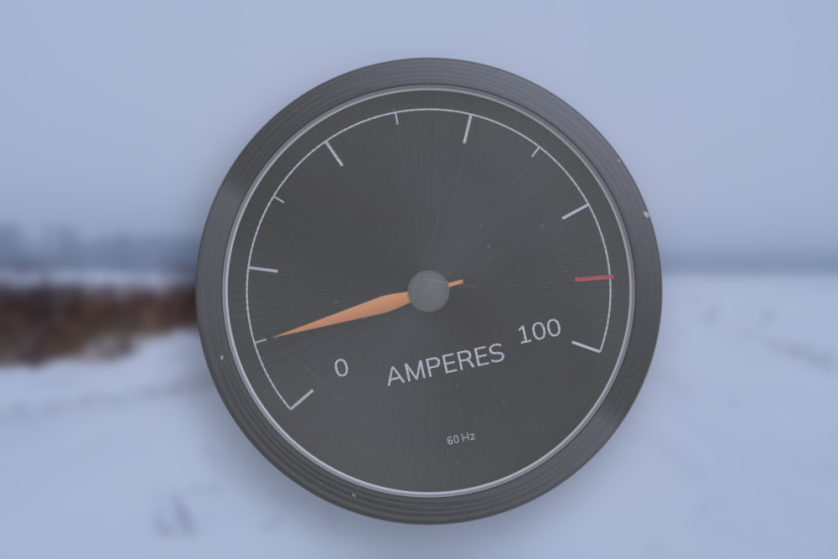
value=10 unit=A
